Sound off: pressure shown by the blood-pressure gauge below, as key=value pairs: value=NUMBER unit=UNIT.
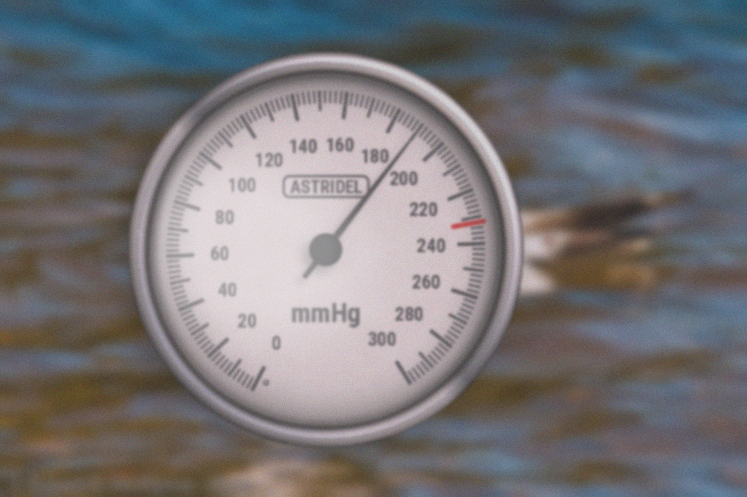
value=190 unit=mmHg
